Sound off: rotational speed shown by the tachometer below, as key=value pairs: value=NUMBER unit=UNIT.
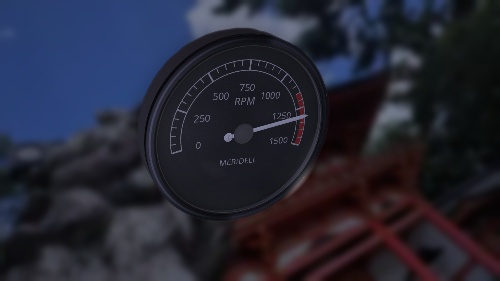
value=1300 unit=rpm
